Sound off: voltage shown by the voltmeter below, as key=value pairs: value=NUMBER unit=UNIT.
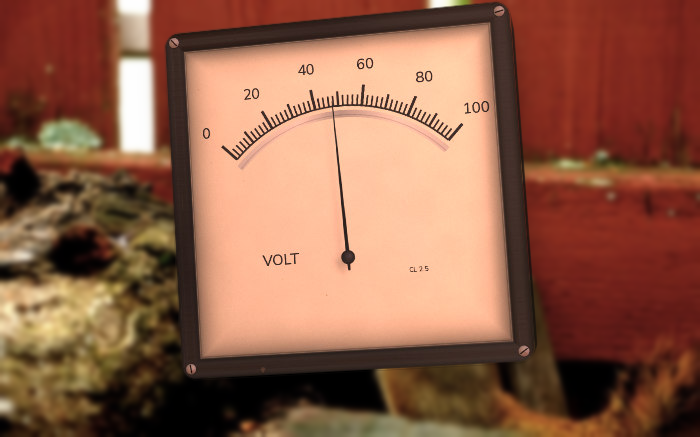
value=48 unit=V
